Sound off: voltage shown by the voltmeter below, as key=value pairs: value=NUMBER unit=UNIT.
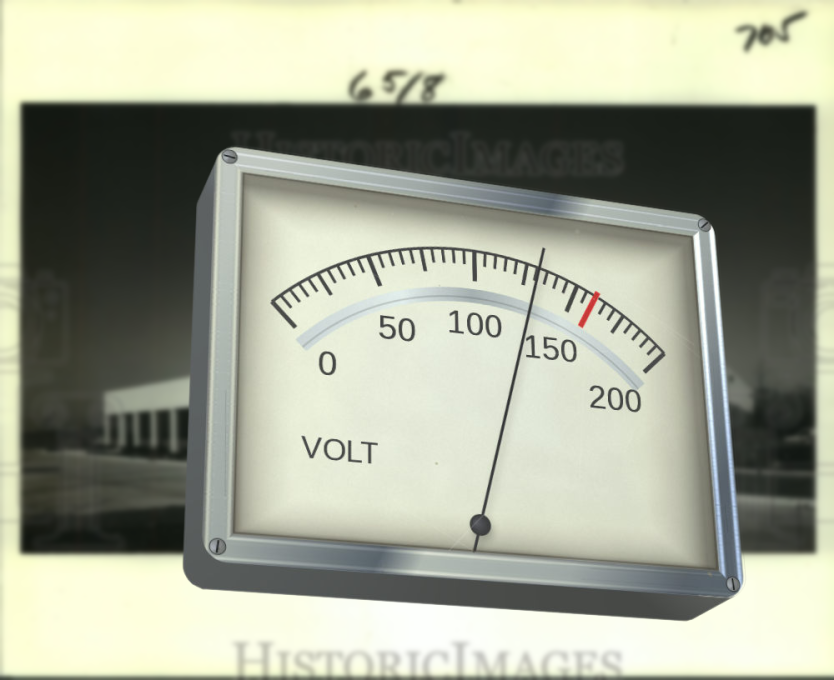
value=130 unit=V
